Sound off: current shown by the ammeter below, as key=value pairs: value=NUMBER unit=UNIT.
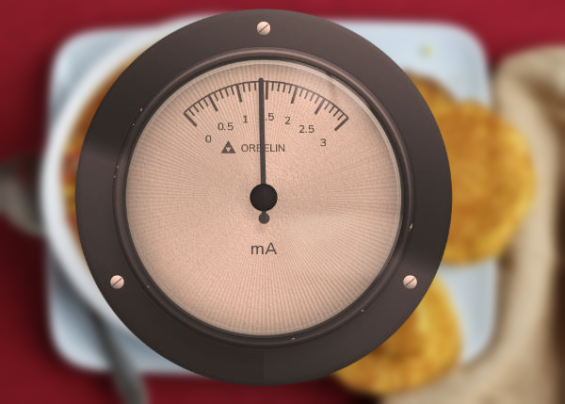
value=1.4 unit=mA
